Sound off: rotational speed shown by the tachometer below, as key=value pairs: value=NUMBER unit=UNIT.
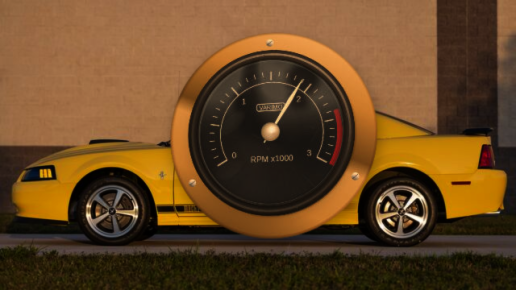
value=1900 unit=rpm
